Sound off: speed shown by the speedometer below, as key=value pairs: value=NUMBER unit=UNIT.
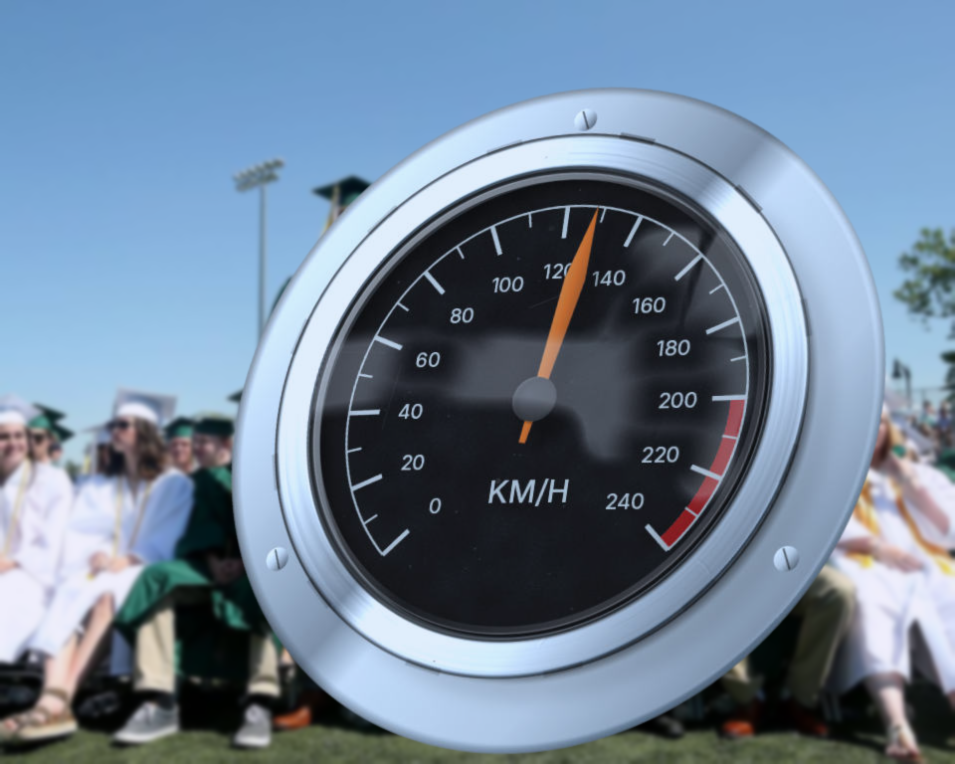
value=130 unit=km/h
